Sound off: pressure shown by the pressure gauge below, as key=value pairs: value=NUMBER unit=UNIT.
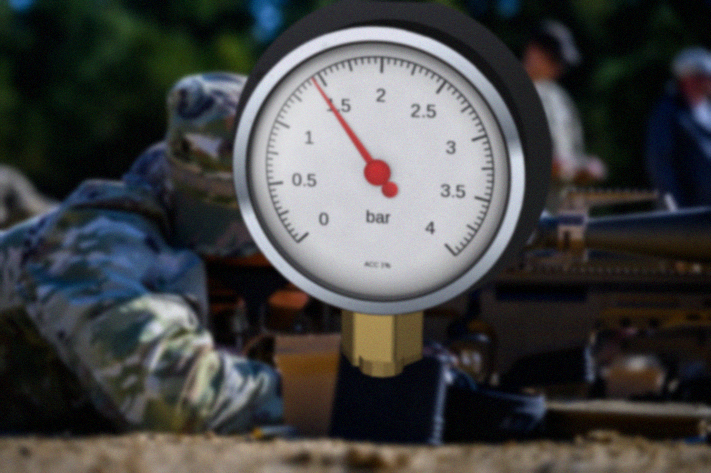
value=1.45 unit=bar
